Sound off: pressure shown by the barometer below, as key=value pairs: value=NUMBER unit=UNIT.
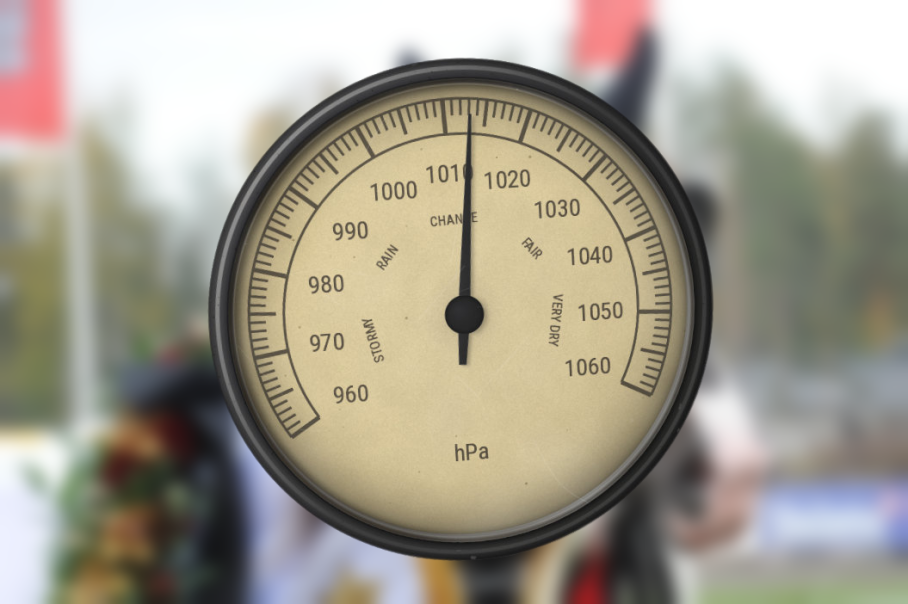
value=1013 unit=hPa
